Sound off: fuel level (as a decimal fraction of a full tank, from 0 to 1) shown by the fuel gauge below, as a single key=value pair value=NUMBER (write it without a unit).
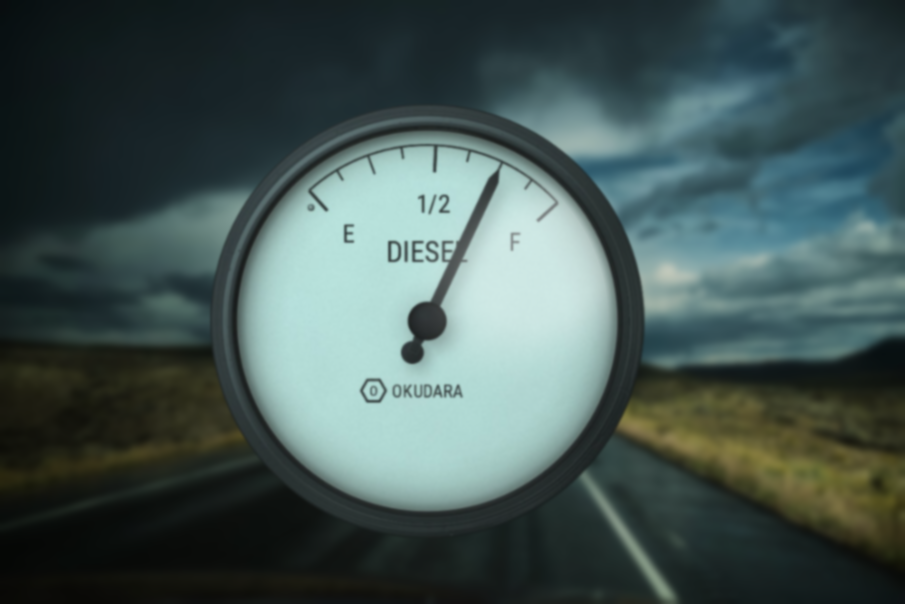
value=0.75
